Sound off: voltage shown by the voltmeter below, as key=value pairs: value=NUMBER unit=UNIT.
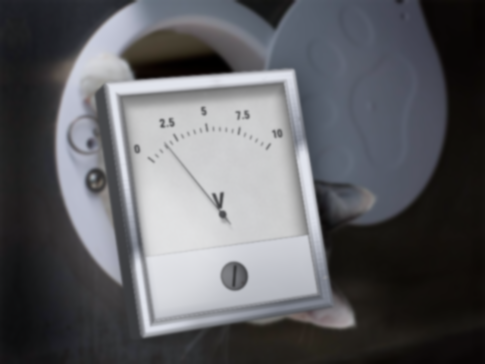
value=1.5 unit=V
